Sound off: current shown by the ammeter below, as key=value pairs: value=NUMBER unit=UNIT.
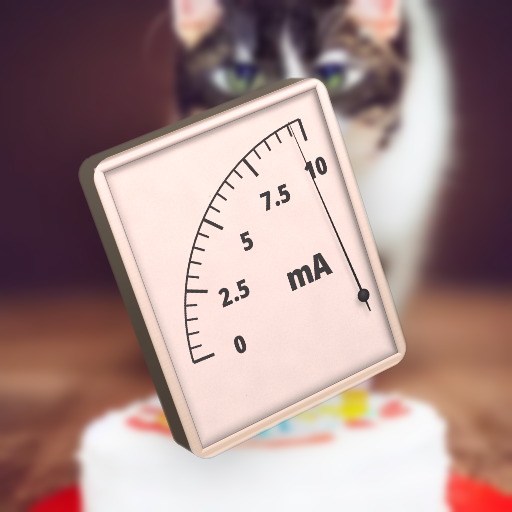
value=9.5 unit=mA
